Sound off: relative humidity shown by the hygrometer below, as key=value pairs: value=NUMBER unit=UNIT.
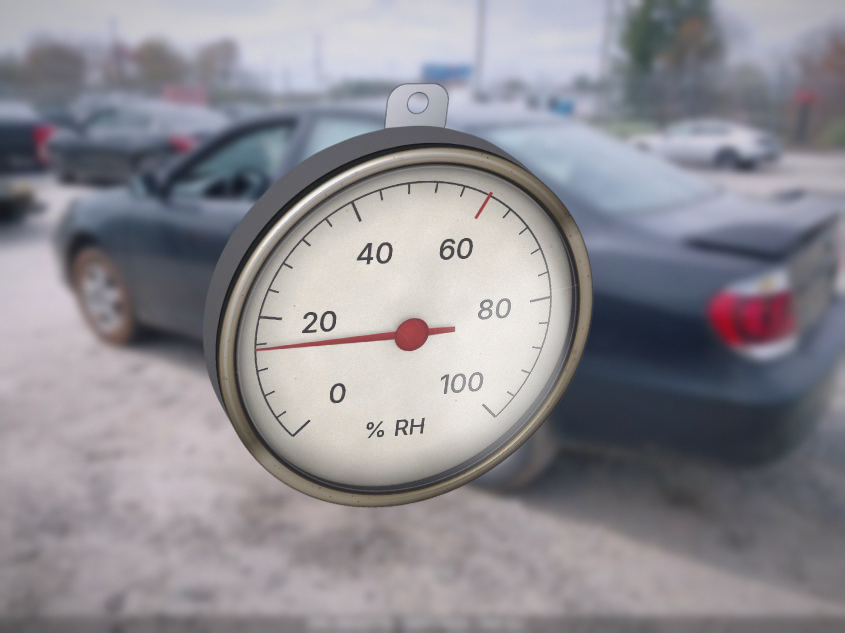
value=16 unit=%
